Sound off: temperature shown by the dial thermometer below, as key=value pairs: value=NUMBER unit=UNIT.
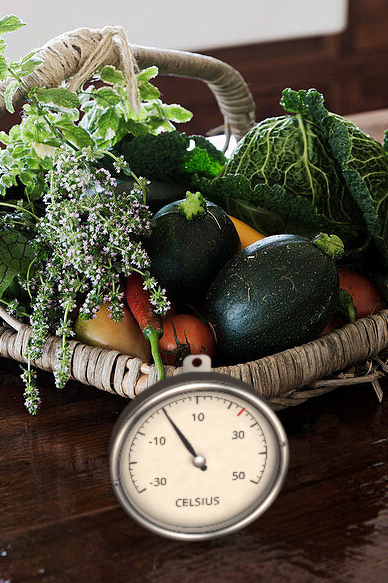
value=0 unit=°C
